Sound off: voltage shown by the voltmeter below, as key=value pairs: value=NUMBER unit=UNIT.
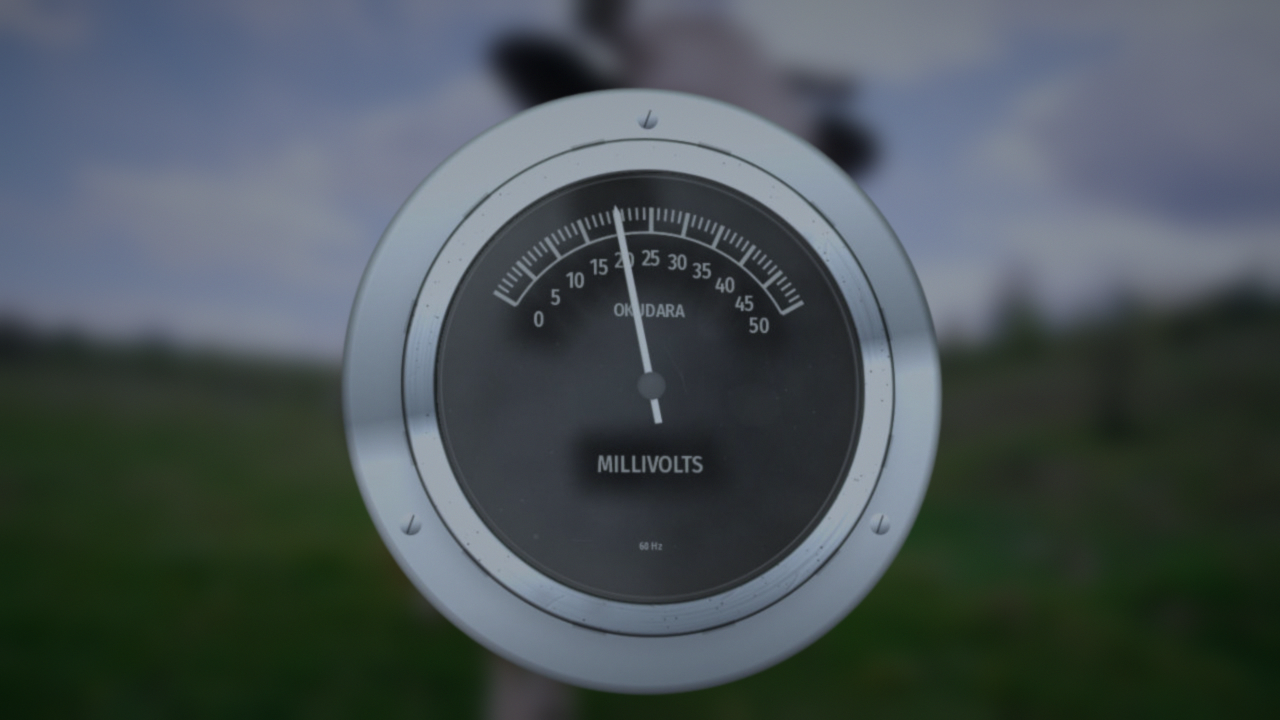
value=20 unit=mV
